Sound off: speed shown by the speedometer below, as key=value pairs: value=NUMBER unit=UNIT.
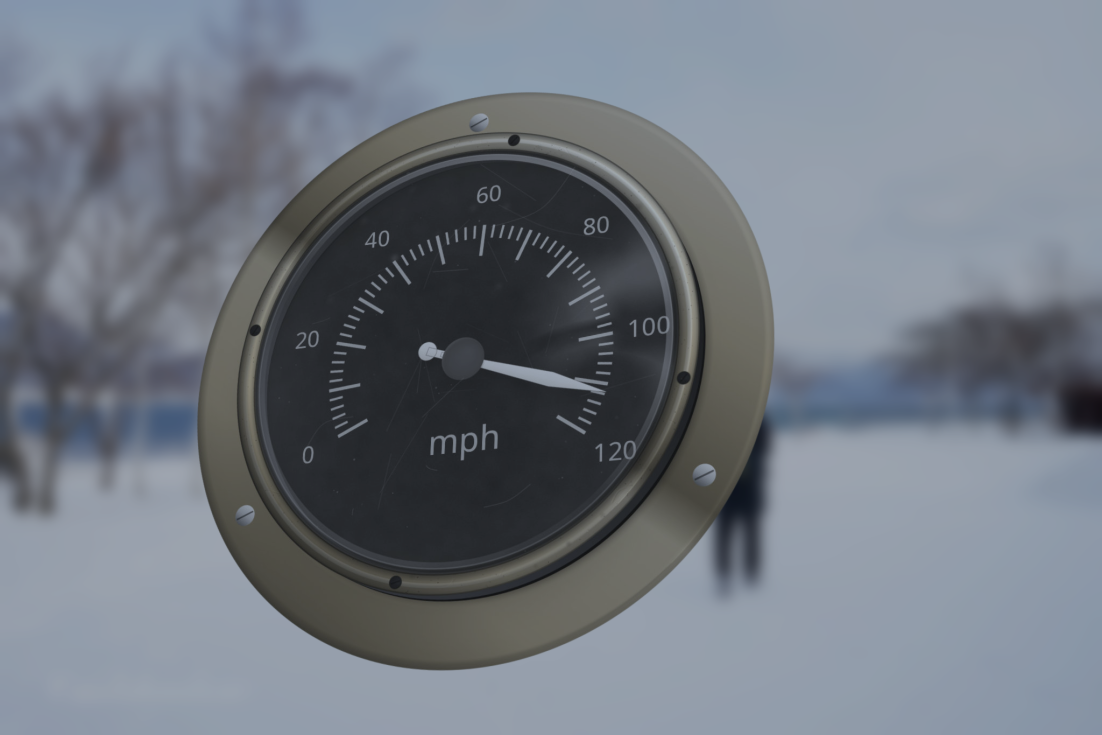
value=112 unit=mph
